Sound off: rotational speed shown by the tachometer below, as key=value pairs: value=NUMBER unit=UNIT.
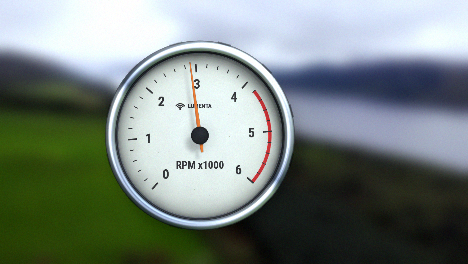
value=2900 unit=rpm
